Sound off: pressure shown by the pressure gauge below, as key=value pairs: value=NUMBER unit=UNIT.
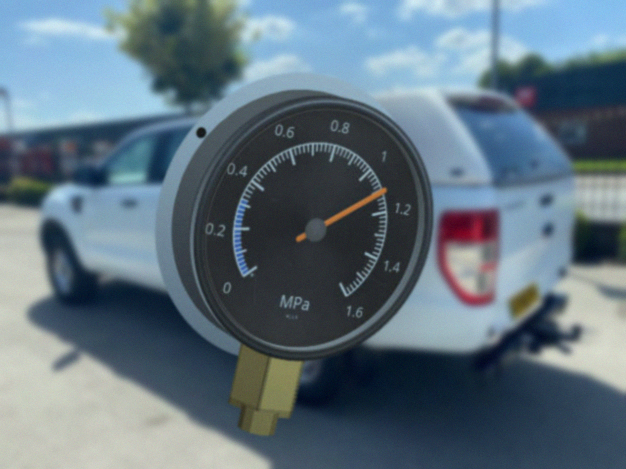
value=1.1 unit=MPa
